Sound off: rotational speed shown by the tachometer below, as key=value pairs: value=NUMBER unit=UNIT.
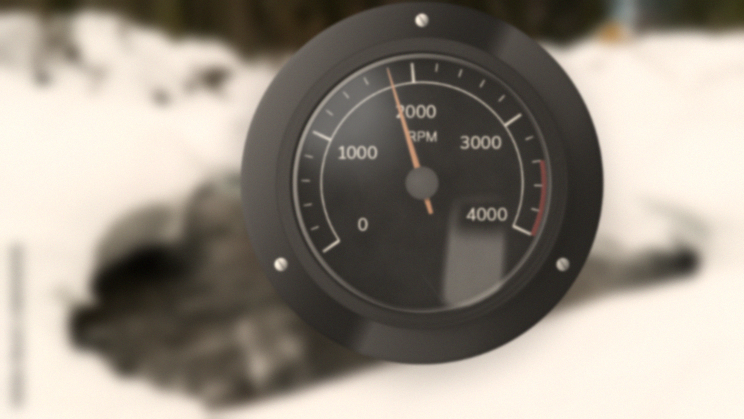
value=1800 unit=rpm
